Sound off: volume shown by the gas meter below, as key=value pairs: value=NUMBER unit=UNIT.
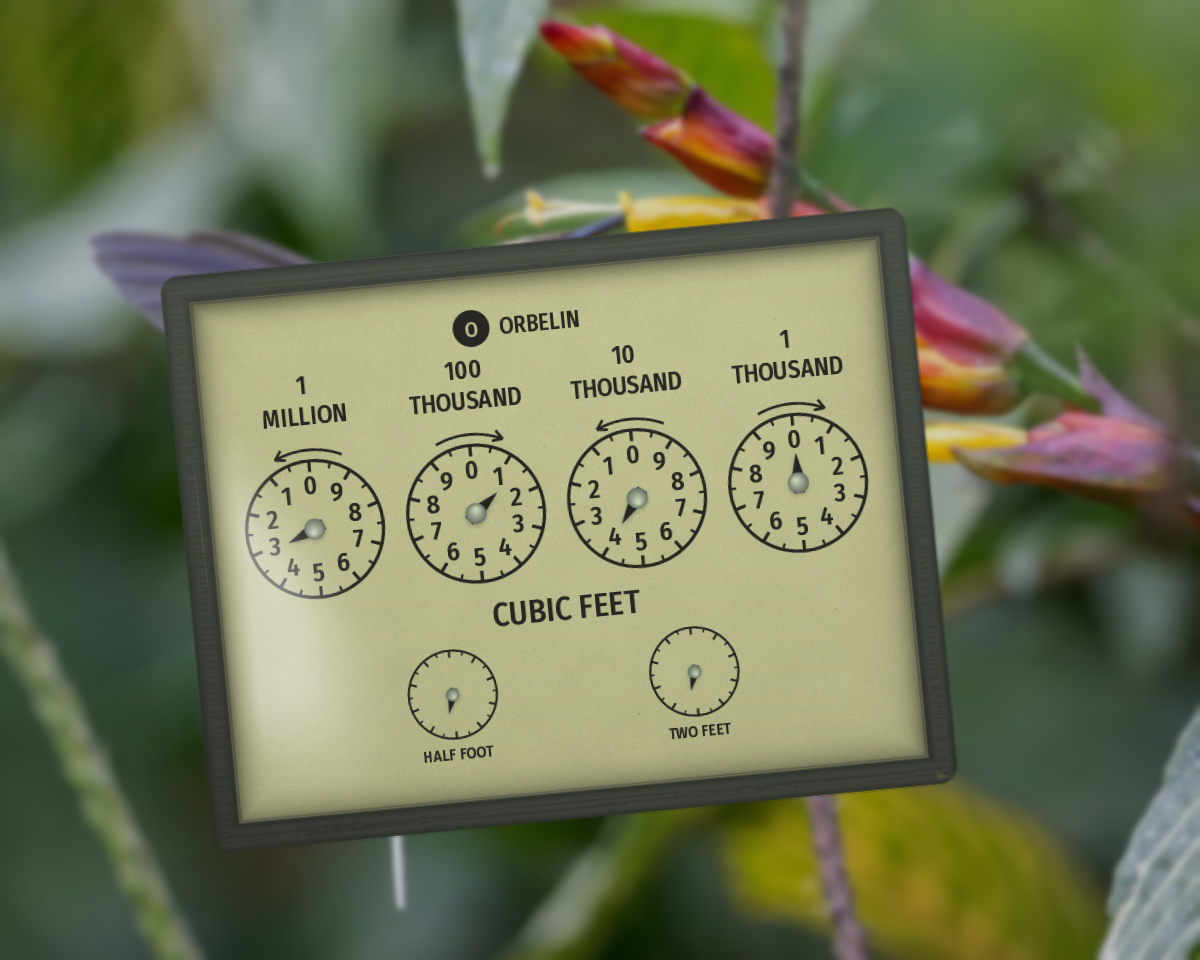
value=314000 unit=ft³
